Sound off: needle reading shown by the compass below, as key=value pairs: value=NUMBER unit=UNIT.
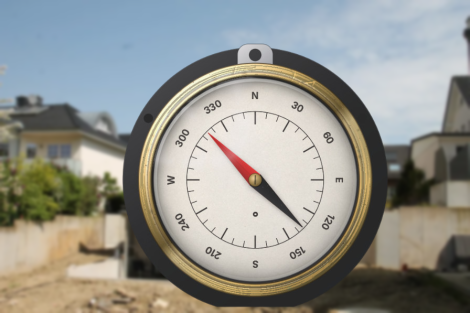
value=315 unit=°
